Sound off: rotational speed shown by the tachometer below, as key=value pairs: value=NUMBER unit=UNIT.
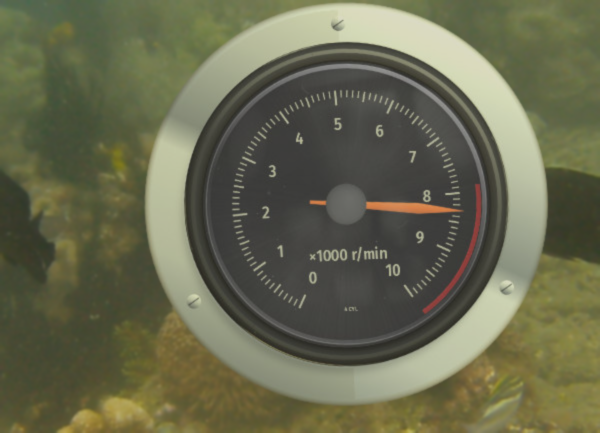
value=8300 unit=rpm
